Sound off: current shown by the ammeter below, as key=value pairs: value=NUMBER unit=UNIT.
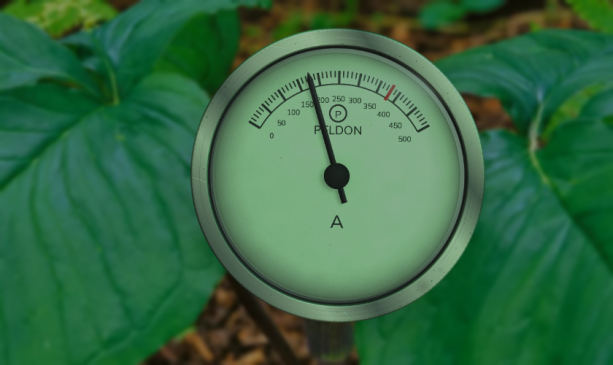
value=180 unit=A
